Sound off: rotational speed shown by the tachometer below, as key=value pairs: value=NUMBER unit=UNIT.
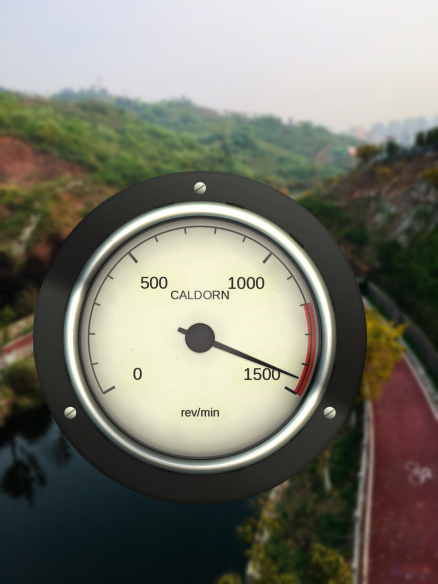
value=1450 unit=rpm
